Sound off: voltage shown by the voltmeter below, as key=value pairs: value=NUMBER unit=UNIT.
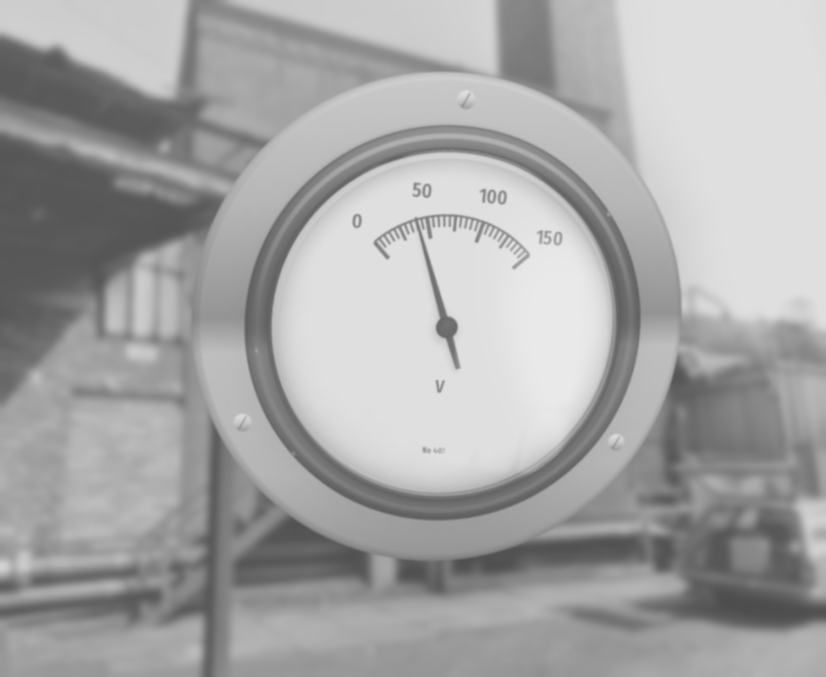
value=40 unit=V
